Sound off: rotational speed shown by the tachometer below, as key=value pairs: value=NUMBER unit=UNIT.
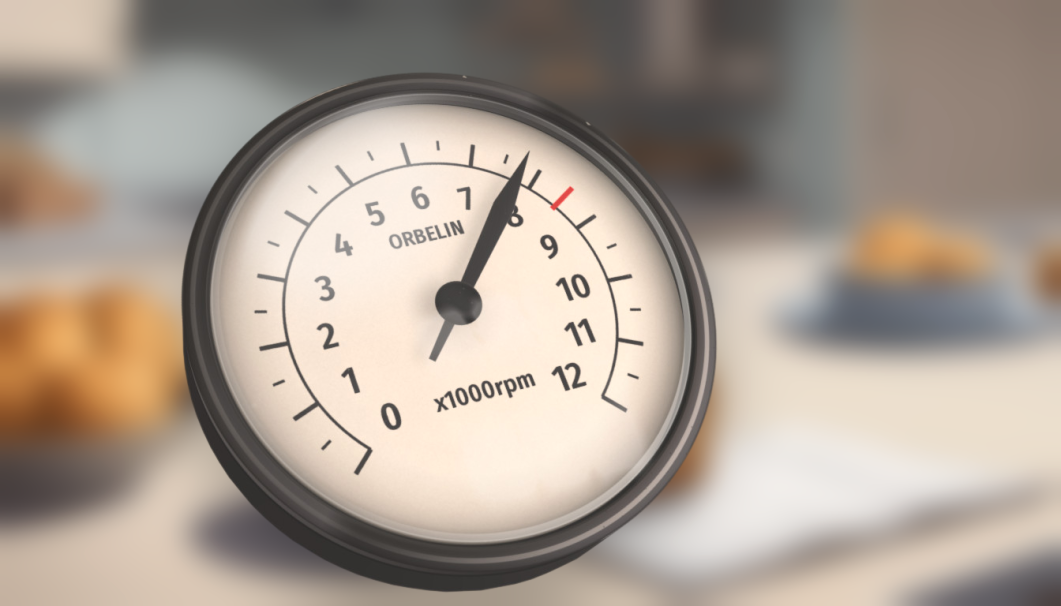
value=7750 unit=rpm
